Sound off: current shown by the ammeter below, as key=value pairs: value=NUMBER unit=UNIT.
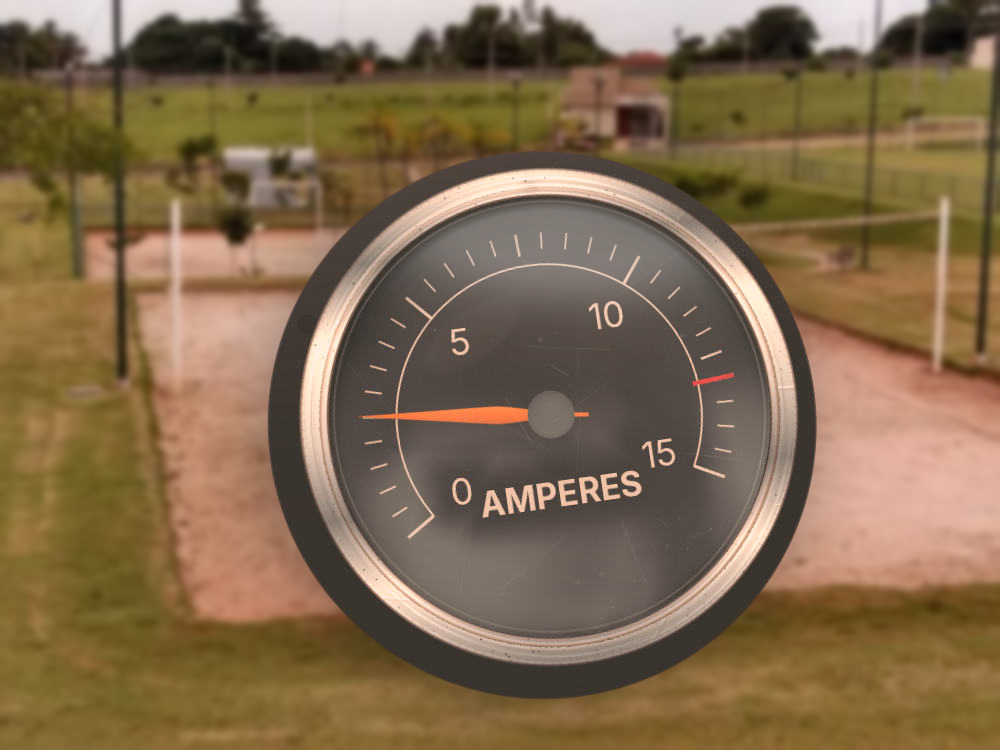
value=2.5 unit=A
